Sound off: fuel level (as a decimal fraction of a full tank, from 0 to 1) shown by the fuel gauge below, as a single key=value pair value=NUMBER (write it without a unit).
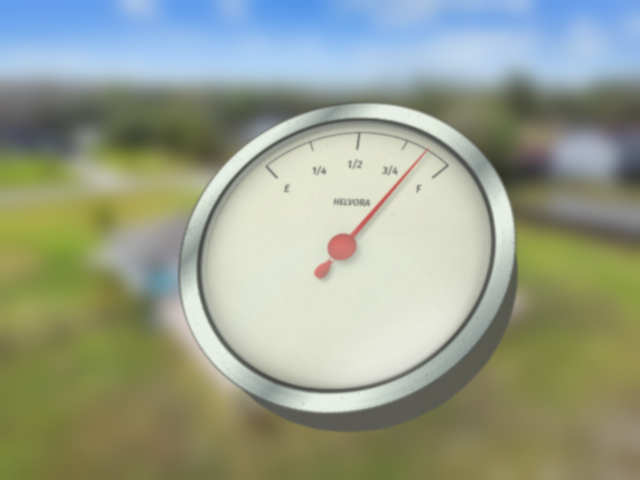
value=0.875
